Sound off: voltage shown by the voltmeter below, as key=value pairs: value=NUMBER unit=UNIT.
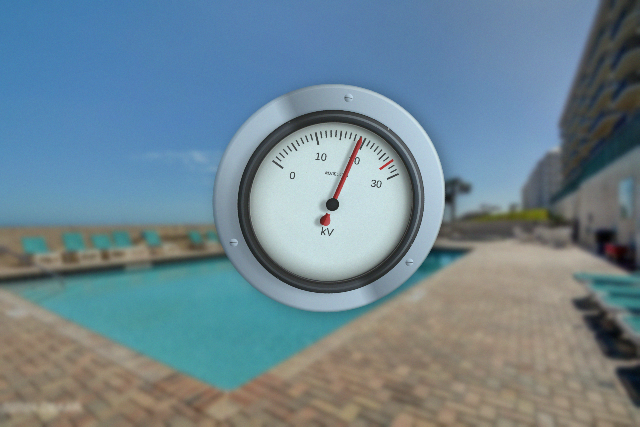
value=19 unit=kV
